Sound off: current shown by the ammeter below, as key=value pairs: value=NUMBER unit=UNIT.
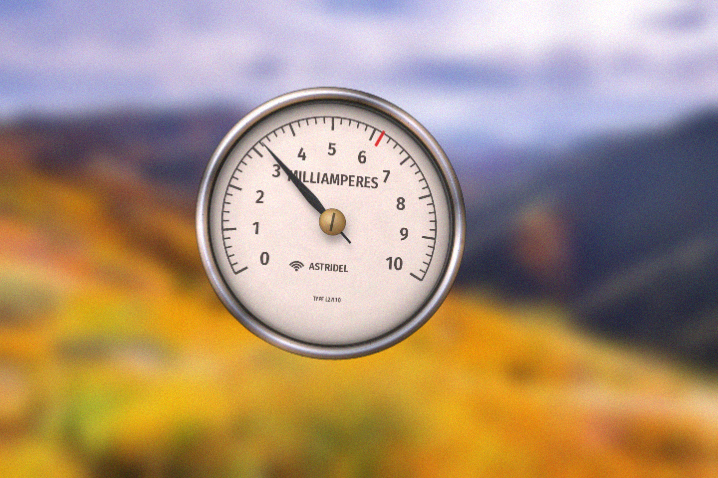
value=3.2 unit=mA
